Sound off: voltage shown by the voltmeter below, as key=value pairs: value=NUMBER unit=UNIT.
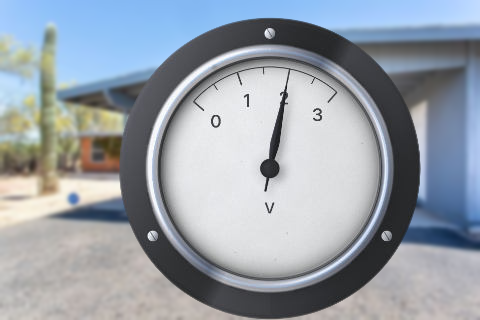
value=2 unit=V
